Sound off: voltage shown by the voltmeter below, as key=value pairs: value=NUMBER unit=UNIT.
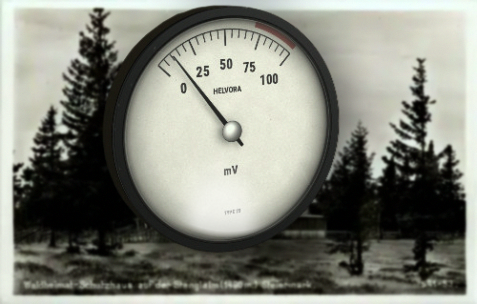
value=10 unit=mV
